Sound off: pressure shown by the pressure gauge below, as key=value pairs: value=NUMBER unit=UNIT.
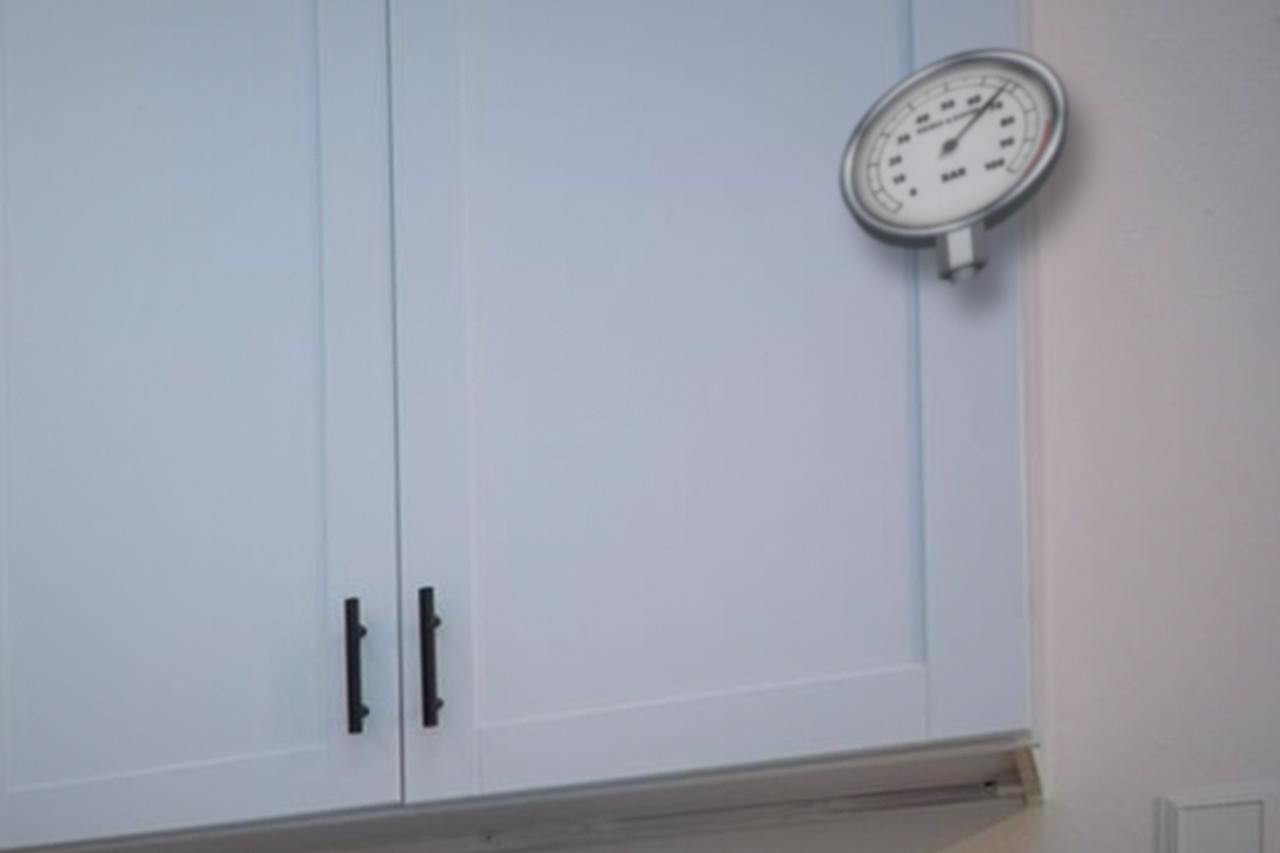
value=67.5 unit=bar
